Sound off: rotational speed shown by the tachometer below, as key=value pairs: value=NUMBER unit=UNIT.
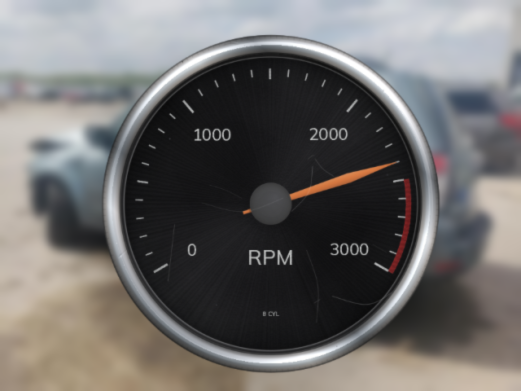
value=2400 unit=rpm
